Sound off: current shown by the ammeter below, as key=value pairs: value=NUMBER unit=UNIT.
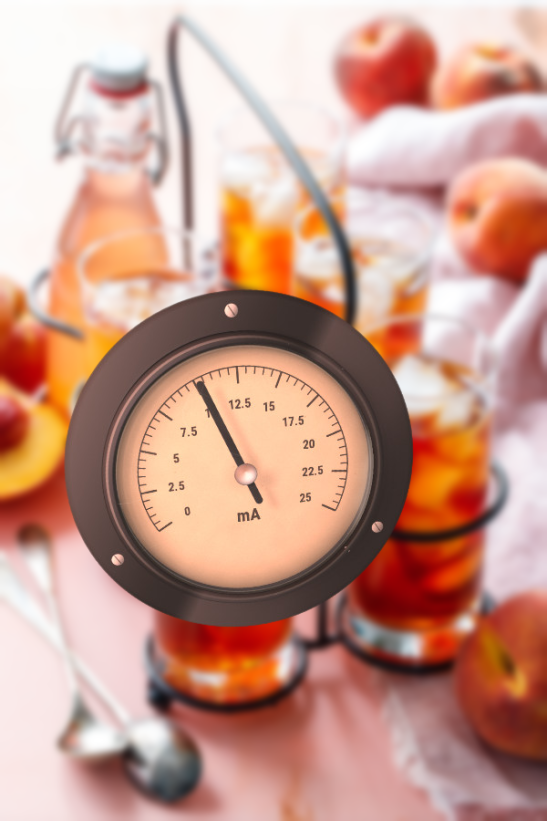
value=10.25 unit=mA
